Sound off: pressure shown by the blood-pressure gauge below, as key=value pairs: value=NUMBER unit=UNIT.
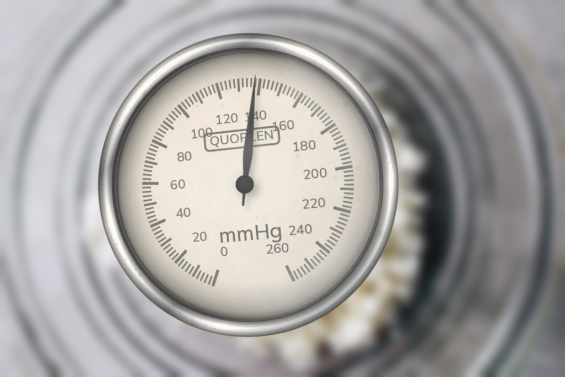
value=138 unit=mmHg
